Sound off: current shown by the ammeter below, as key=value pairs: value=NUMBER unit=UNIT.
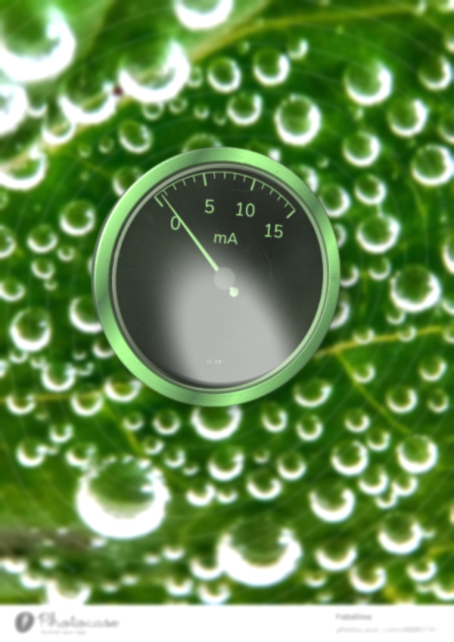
value=0.5 unit=mA
